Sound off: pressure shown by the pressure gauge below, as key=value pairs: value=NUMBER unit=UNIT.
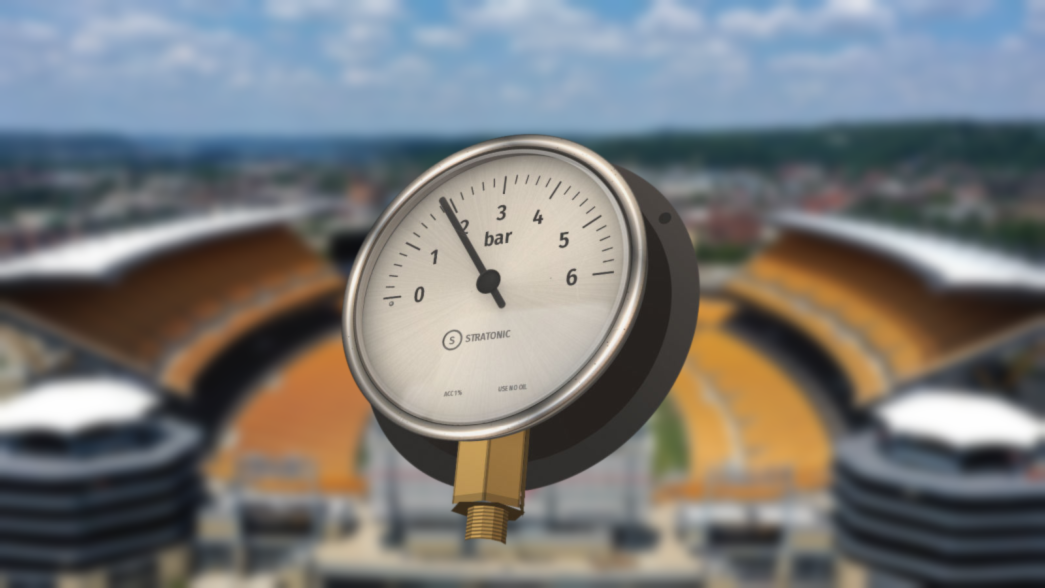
value=1.9 unit=bar
